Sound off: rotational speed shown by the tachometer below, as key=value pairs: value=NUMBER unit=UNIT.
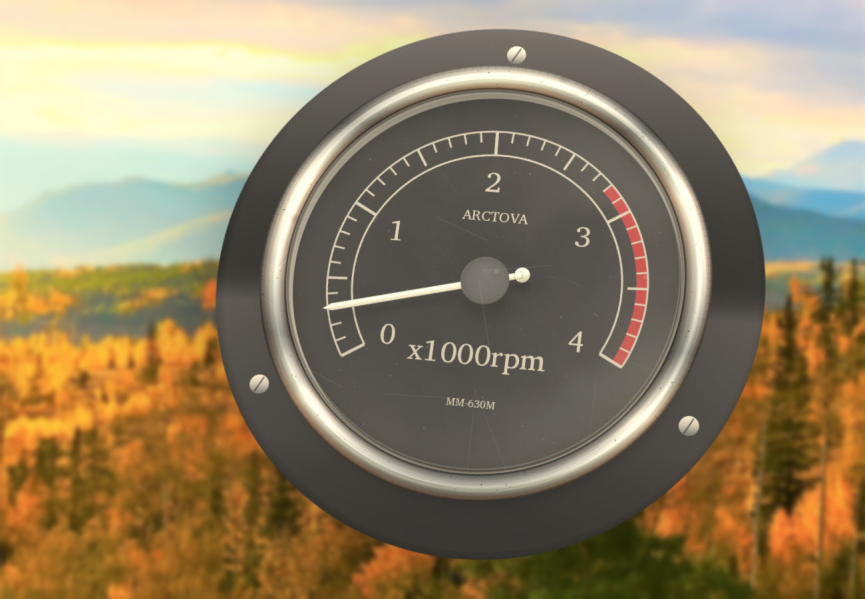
value=300 unit=rpm
